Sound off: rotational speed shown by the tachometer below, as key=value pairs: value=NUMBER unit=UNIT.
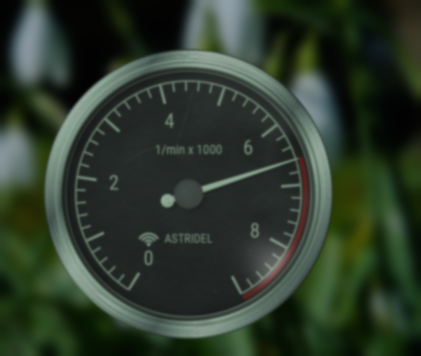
value=6600 unit=rpm
